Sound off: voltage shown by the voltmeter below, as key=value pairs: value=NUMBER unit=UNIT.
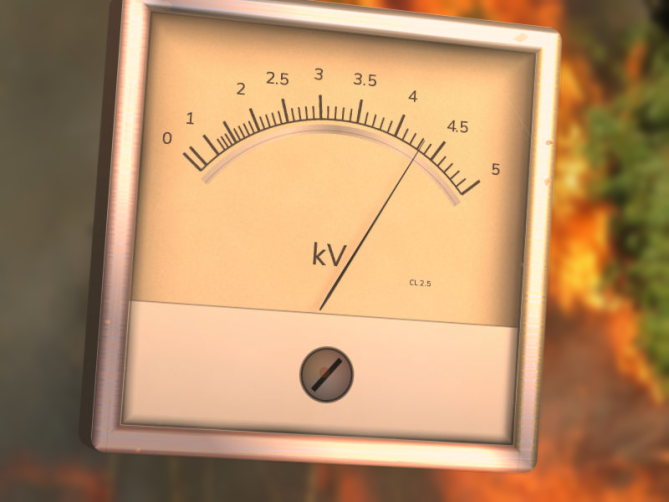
value=4.3 unit=kV
